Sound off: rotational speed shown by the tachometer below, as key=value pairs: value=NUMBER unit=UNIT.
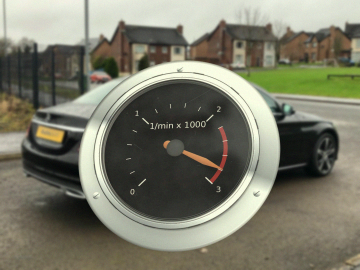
value=2800 unit=rpm
